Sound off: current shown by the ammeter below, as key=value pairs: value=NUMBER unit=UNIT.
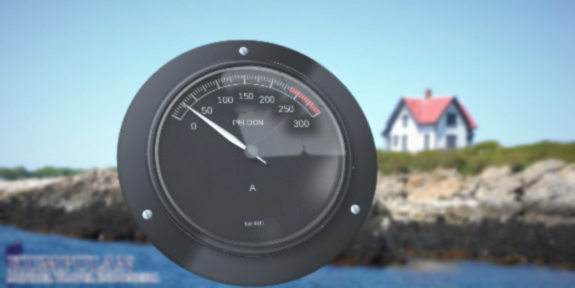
value=25 unit=A
